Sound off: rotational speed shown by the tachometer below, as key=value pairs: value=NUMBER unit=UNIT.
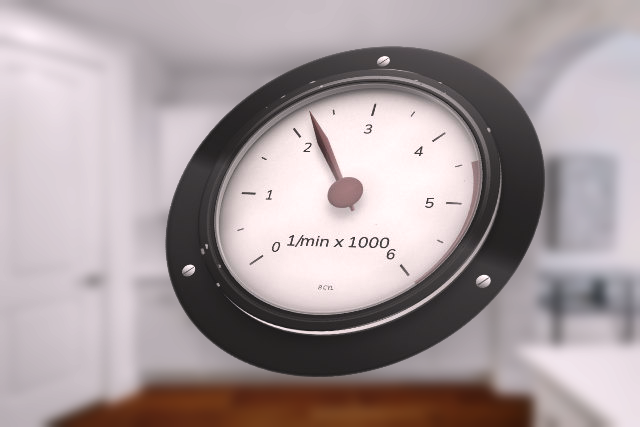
value=2250 unit=rpm
